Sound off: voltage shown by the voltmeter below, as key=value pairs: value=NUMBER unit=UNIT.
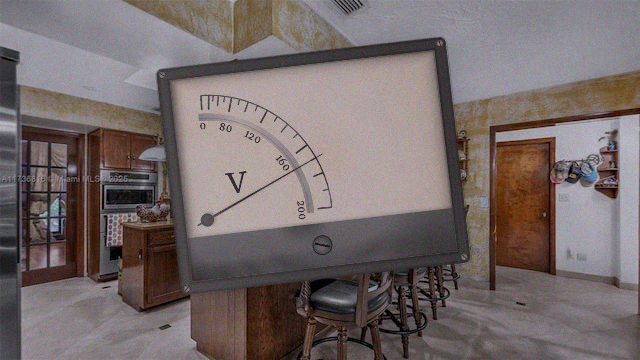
value=170 unit=V
